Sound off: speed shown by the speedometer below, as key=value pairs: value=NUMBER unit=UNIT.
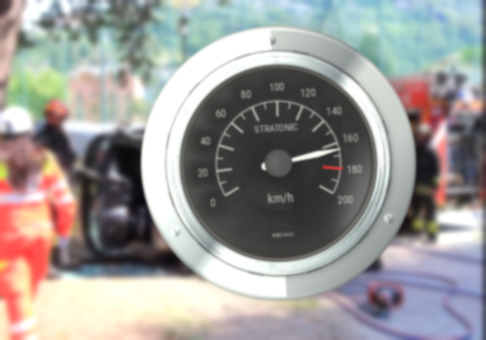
value=165 unit=km/h
